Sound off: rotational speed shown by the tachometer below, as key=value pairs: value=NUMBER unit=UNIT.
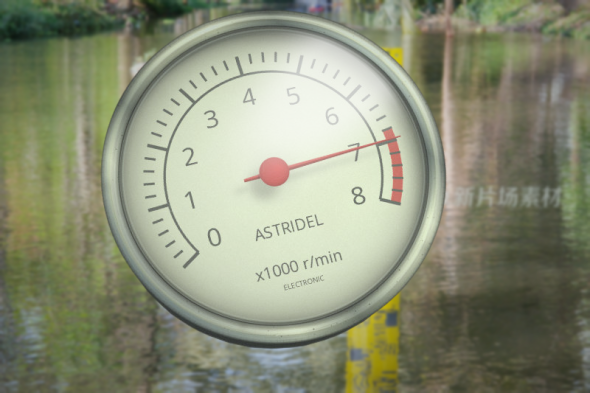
value=7000 unit=rpm
